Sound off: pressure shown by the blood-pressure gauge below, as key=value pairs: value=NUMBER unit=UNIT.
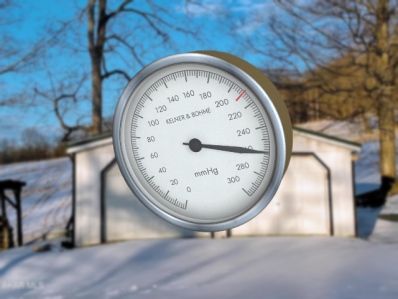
value=260 unit=mmHg
